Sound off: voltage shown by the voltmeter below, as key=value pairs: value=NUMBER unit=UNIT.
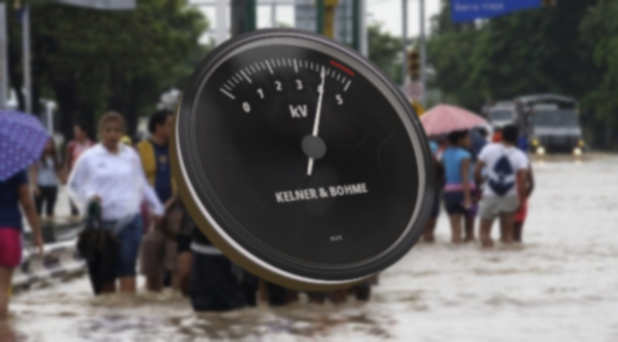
value=4 unit=kV
